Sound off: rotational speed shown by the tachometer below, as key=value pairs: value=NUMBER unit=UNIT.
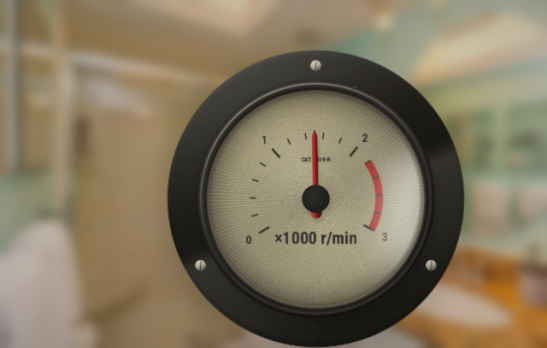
value=1500 unit=rpm
